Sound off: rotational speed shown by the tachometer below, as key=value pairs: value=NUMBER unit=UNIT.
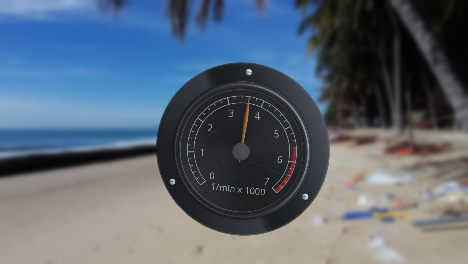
value=3600 unit=rpm
